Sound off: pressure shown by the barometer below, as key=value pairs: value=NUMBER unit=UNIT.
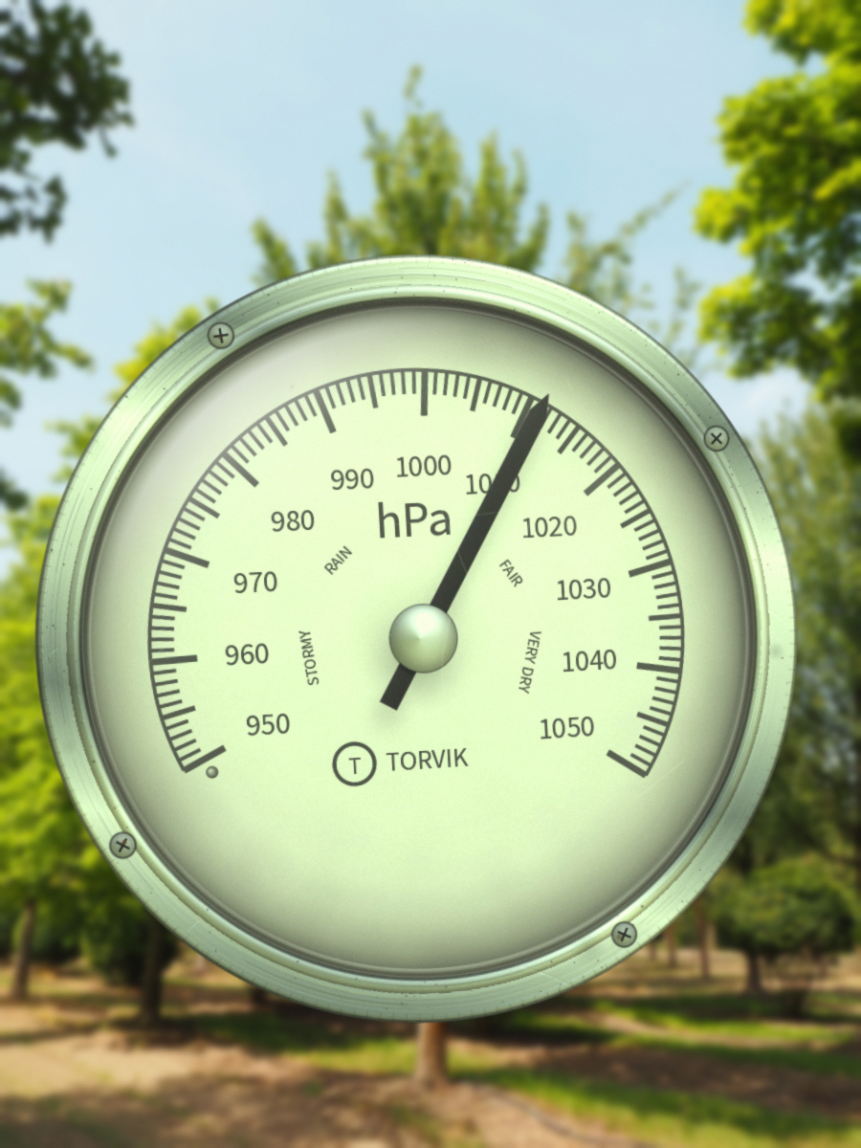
value=1011 unit=hPa
